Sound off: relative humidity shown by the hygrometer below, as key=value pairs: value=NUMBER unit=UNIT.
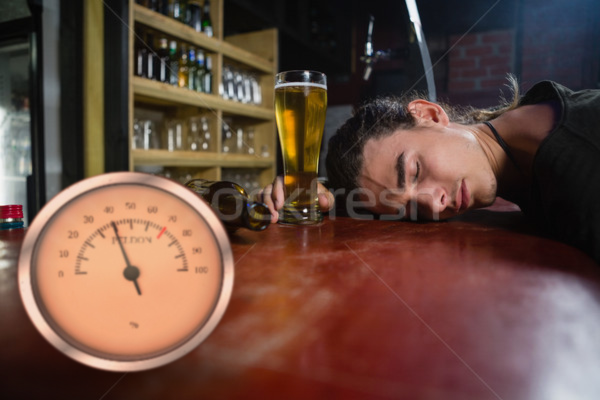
value=40 unit=%
